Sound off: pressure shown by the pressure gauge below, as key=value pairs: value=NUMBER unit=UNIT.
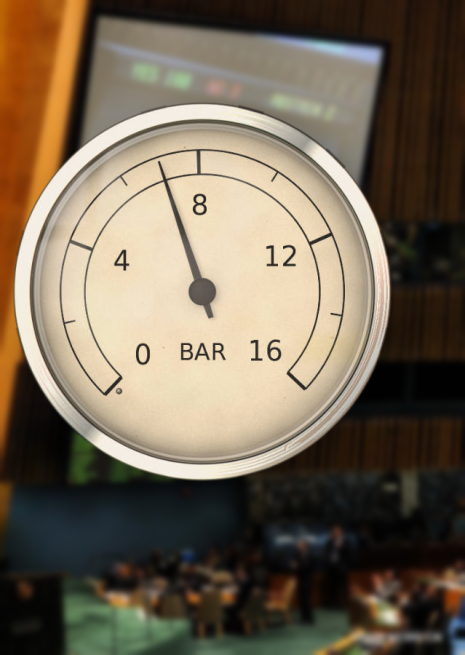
value=7 unit=bar
